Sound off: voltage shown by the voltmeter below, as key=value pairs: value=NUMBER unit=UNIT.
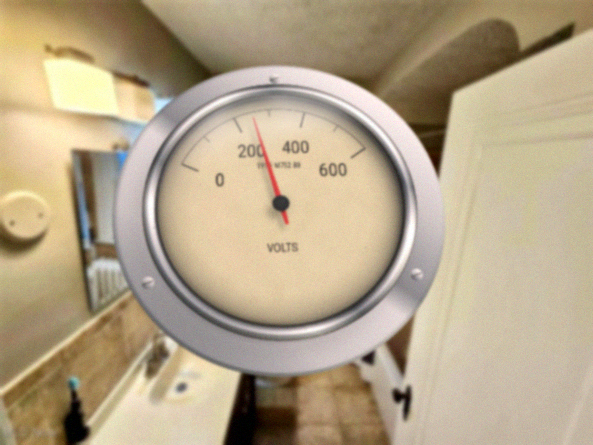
value=250 unit=V
